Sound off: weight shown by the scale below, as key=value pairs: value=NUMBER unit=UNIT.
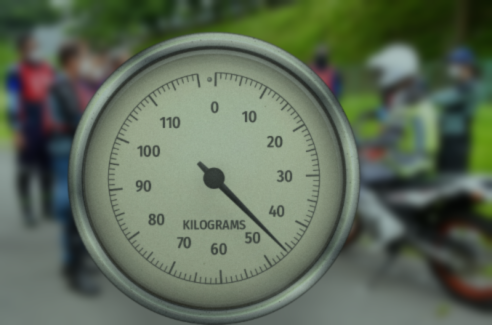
value=46 unit=kg
